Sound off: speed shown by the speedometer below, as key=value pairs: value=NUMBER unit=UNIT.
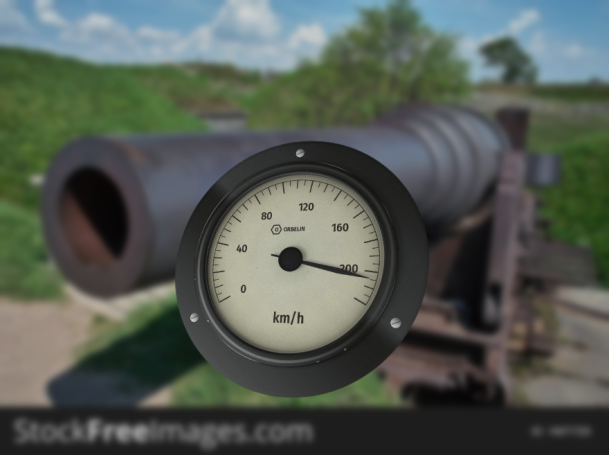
value=205 unit=km/h
